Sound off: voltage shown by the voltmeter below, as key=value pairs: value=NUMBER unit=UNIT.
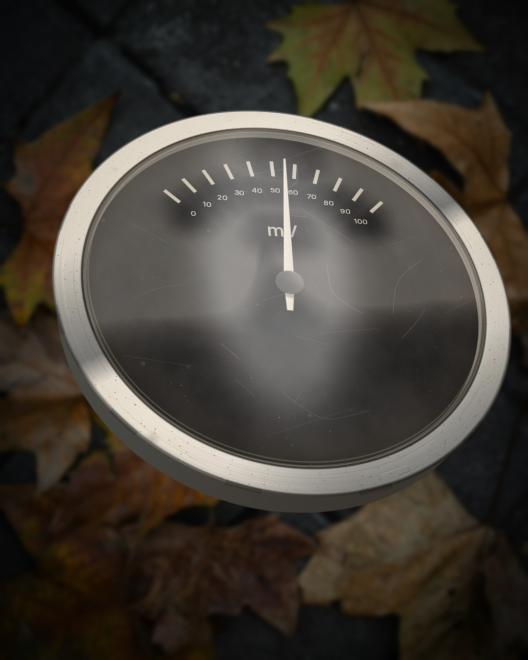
value=55 unit=mV
